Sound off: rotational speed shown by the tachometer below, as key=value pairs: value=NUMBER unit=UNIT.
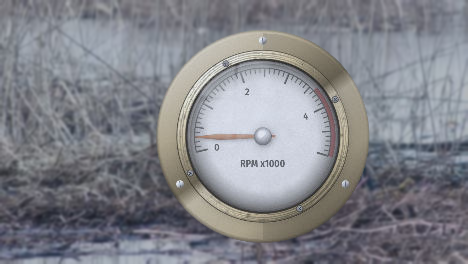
value=300 unit=rpm
